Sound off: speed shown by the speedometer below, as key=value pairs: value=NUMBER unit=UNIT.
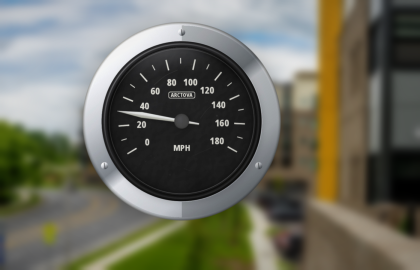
value=30 unit=mph
